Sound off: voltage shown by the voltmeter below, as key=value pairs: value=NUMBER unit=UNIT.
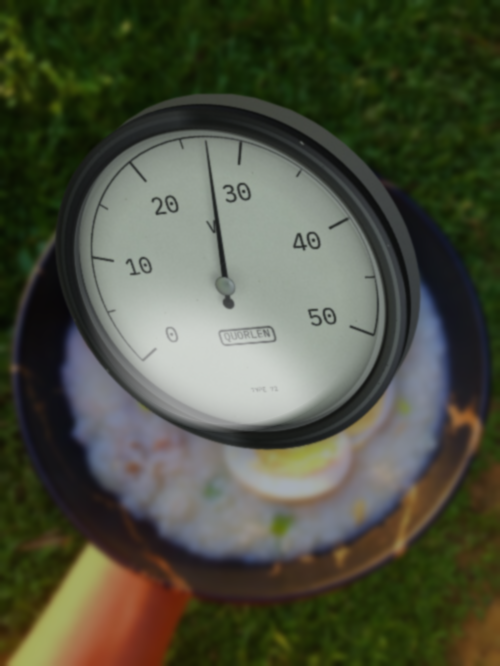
value=27.5 unit=V
